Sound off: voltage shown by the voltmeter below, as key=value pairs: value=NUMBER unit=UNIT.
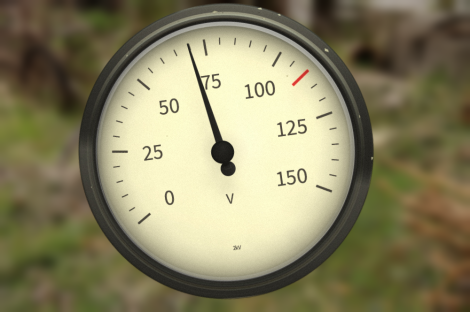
value=70 unit=V
